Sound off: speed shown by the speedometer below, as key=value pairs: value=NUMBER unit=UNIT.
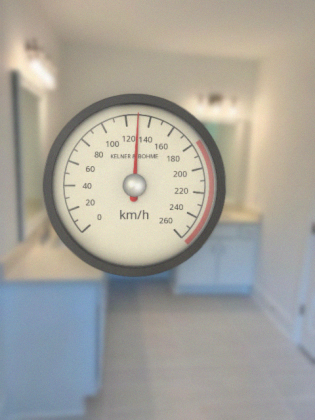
value=130 unit=km/h
